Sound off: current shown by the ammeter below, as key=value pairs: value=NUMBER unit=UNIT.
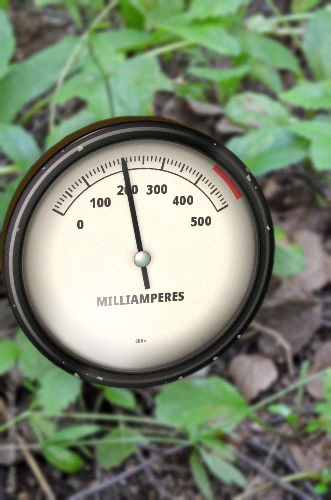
value=200 unit=mA
